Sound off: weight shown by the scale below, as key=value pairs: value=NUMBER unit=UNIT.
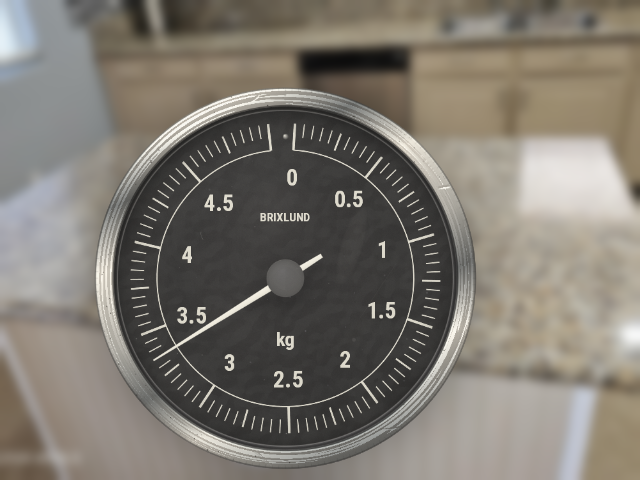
value=3.35 unit=kg
